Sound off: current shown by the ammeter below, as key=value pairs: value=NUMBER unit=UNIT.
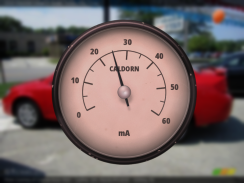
value=25 unit=mA
